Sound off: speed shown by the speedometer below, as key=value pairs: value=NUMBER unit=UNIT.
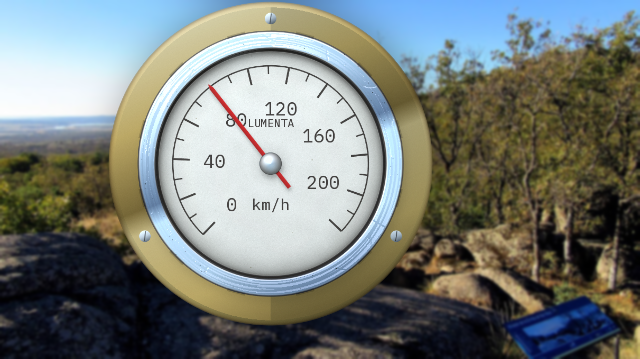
value=80 unit=km/h
